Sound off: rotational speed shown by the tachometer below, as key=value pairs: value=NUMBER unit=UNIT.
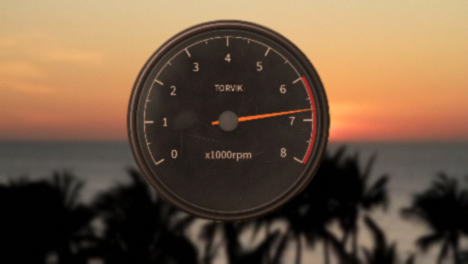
value=6750 unit=rpm
